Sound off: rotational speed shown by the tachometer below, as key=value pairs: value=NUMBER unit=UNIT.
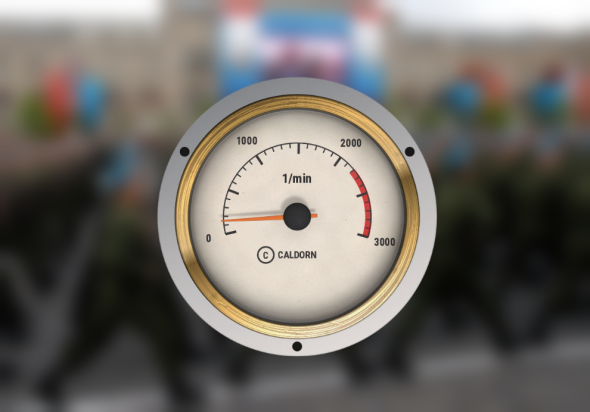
value=150 unit=rpm
